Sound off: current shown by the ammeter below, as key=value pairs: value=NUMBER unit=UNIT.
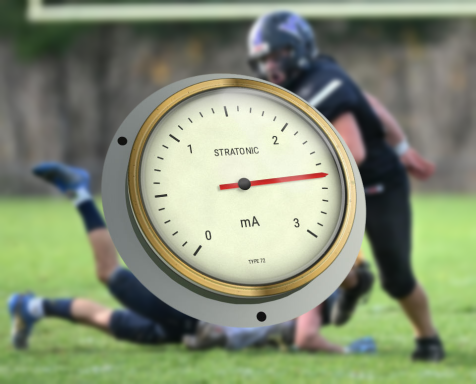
value=2.5 unit=mA
